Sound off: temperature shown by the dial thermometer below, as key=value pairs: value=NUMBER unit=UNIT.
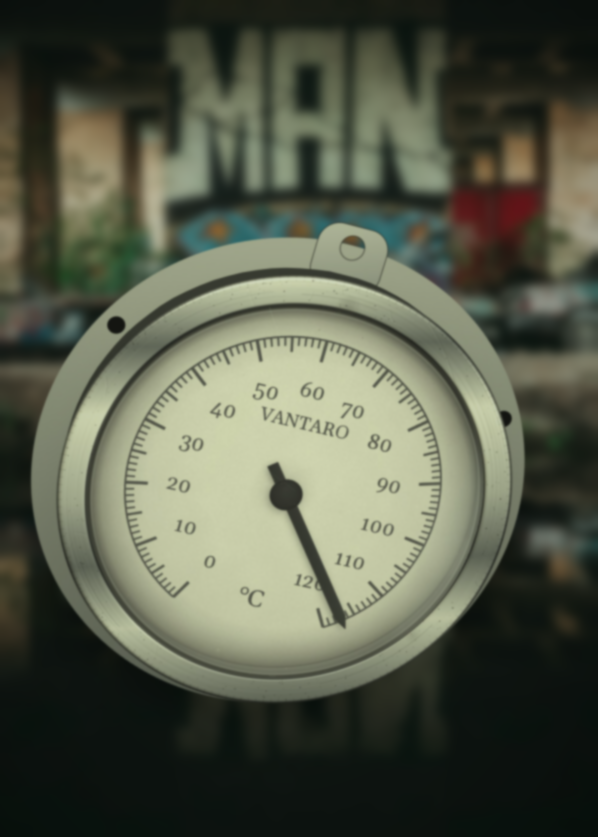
value=117 unit=°C
